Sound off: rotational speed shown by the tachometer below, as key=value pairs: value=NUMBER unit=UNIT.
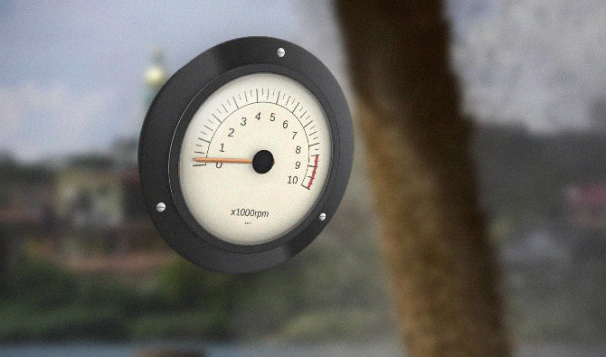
value=250 unit=rpm
